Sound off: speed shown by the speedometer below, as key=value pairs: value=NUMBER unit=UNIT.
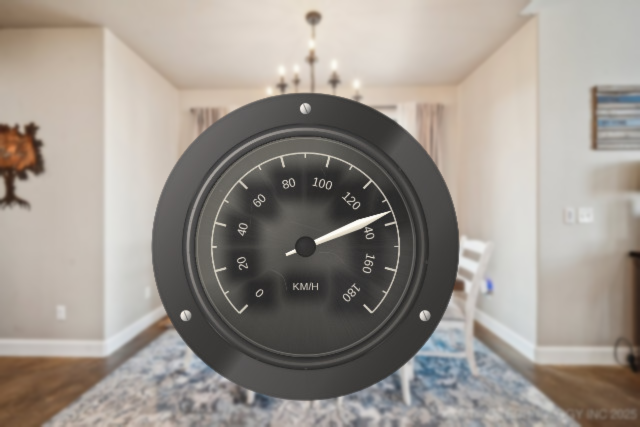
value=135 unit=km/h
